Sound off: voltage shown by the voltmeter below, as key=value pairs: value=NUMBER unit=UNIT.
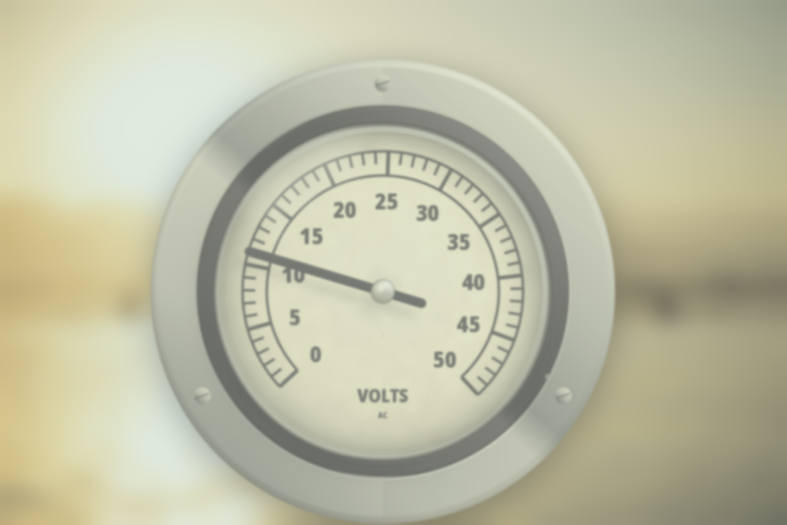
value=11 unit=V
